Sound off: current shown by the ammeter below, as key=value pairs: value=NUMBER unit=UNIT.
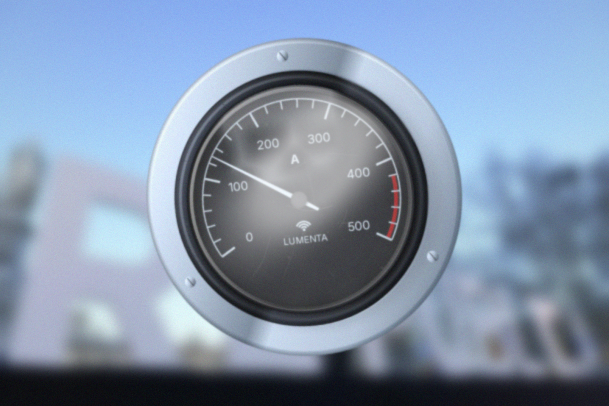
value=130 unit=A
